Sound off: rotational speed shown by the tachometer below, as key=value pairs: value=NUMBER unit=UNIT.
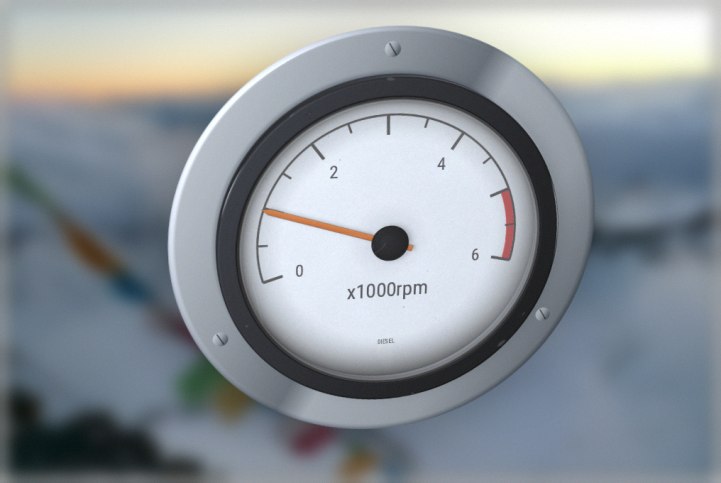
value=1000 unit=rpm
